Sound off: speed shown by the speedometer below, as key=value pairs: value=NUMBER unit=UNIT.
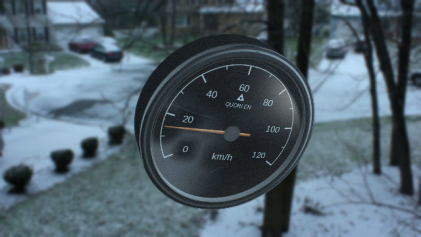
value=15 unit=km/h
